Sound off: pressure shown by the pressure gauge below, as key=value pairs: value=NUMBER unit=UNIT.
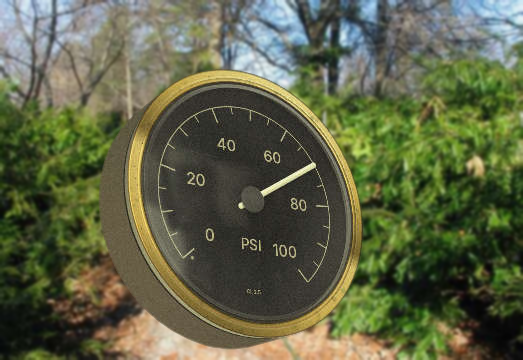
value=70 unit=psi
